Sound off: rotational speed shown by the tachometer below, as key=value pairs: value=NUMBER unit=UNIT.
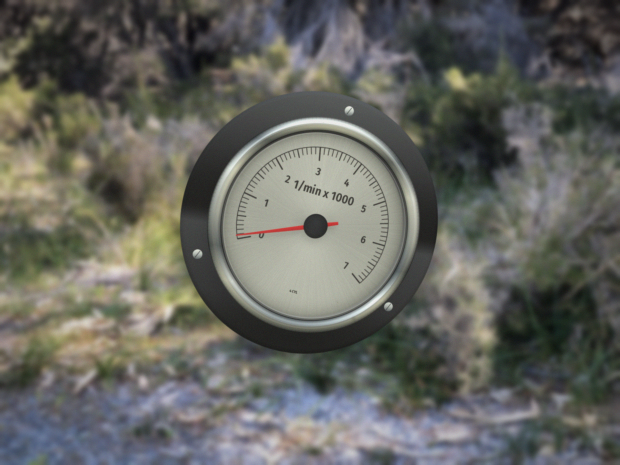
value=100 unit=rpm
